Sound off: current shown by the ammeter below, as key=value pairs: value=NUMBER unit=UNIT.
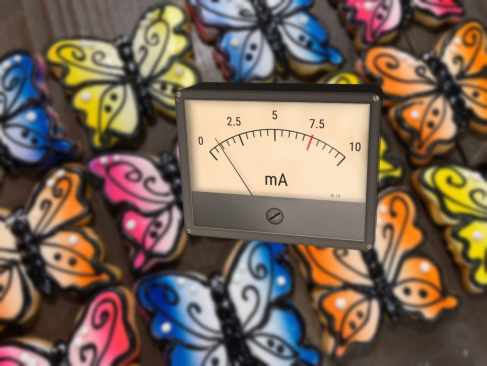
value=1 unit=mA
